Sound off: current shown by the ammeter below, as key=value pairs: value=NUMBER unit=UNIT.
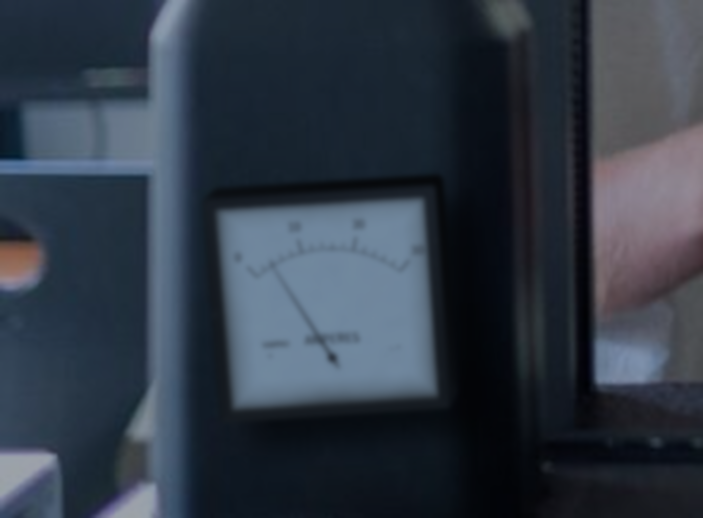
value=4 unit=A
